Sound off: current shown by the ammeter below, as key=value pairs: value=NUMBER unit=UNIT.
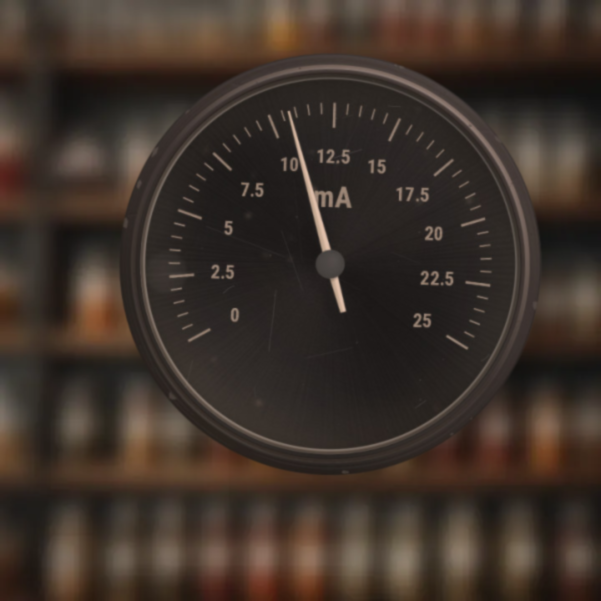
value=10.75 unit=mA
